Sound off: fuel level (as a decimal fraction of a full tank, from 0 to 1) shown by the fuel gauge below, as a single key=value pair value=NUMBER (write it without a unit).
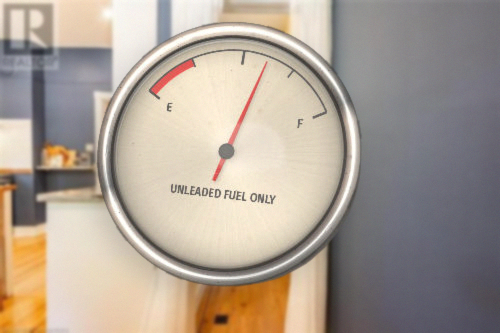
value=0.625
